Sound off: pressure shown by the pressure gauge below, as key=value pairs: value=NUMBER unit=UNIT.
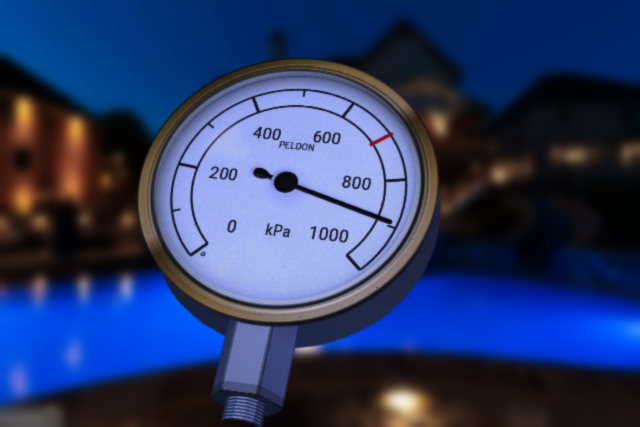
value=900 unit=kPa
